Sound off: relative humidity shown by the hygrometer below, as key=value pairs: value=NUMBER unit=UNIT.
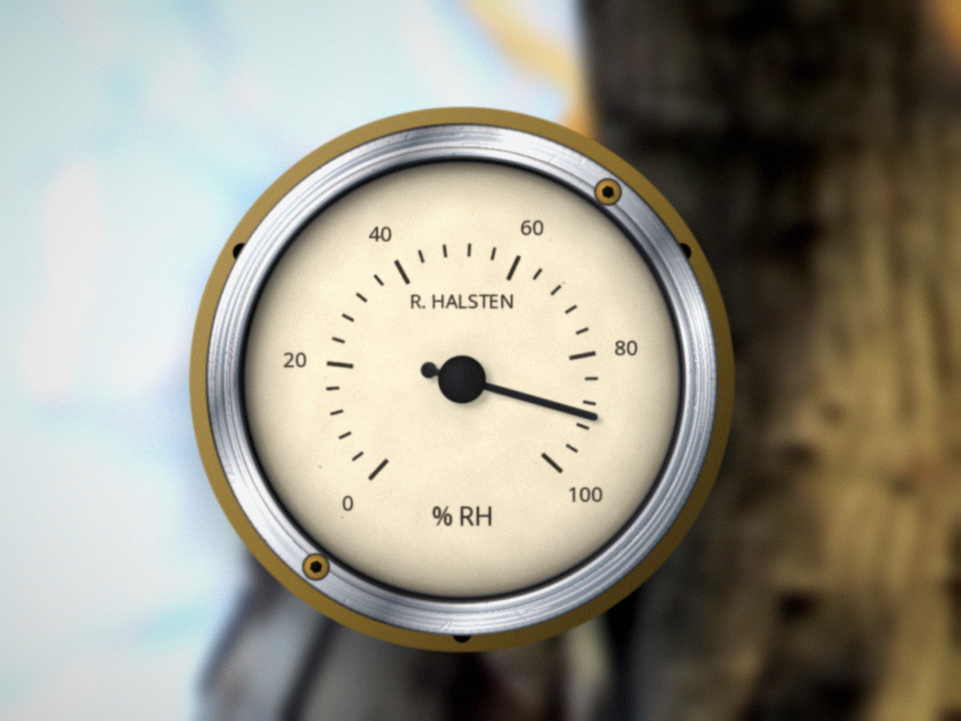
value=90 unit=%
